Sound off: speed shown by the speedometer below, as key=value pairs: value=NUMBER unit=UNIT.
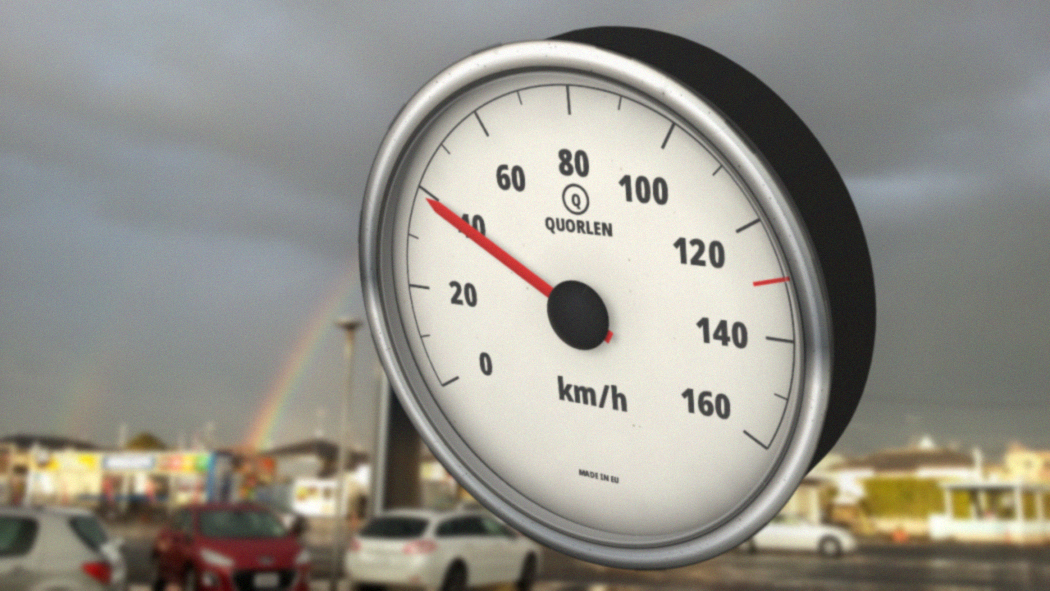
value=40 unit=km/h
